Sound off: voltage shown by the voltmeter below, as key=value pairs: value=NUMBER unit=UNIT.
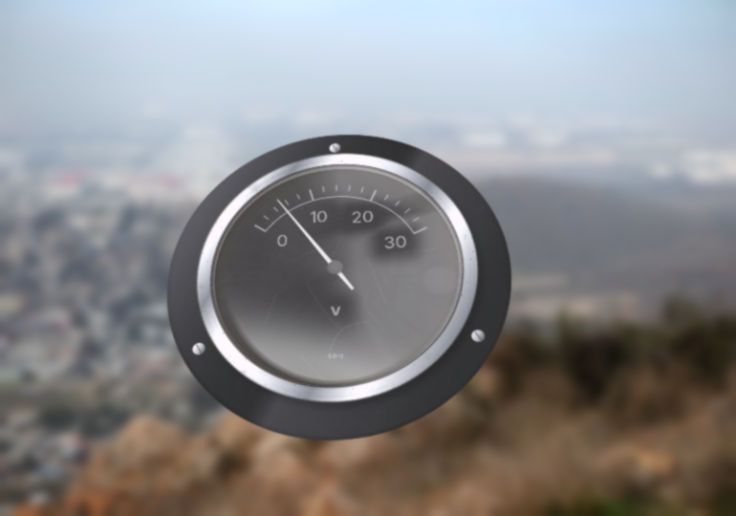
value=5 unit=V
